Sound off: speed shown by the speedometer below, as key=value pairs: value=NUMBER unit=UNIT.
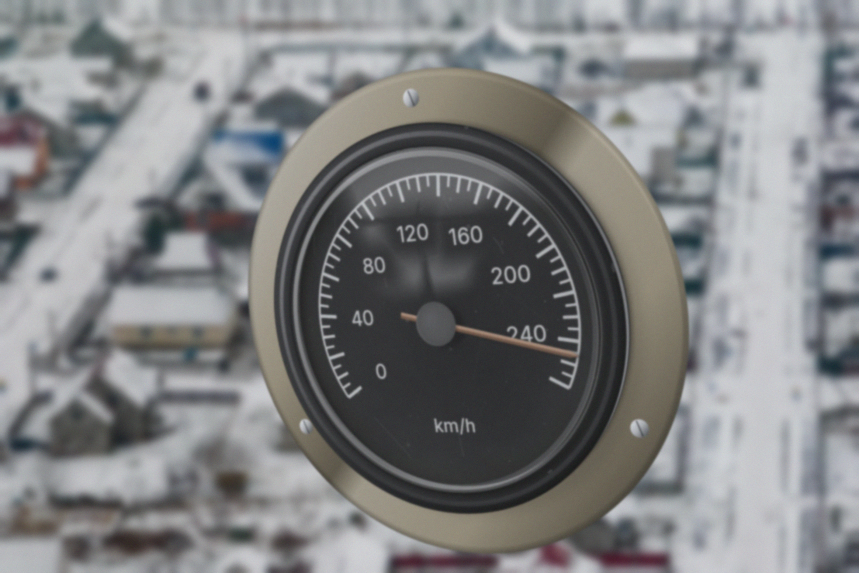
value=245 unit=km/h
